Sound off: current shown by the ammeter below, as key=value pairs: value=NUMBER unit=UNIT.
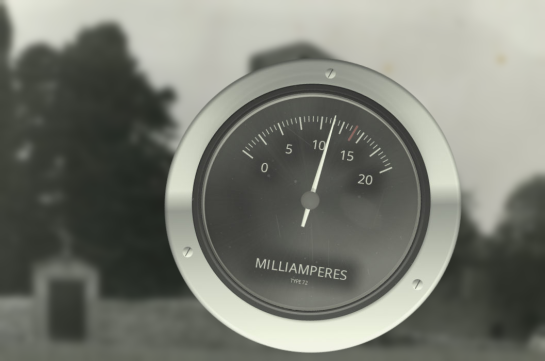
value=11.5 unit=mA
